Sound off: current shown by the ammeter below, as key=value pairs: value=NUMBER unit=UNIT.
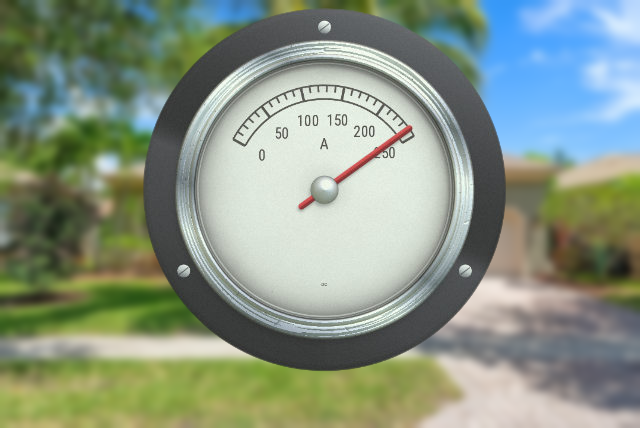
value=240 unit=A
